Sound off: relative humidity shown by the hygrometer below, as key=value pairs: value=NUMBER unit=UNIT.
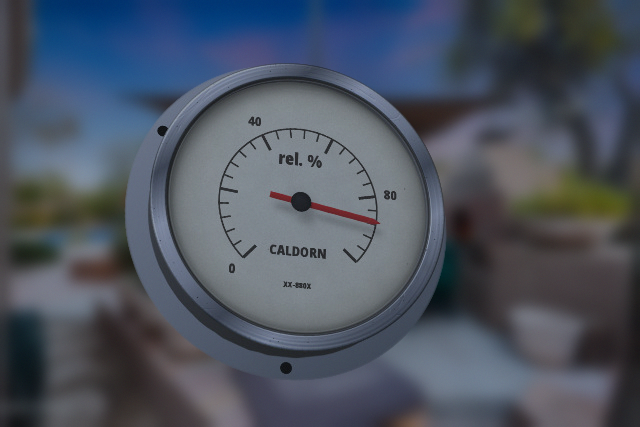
value=88 unit=%
